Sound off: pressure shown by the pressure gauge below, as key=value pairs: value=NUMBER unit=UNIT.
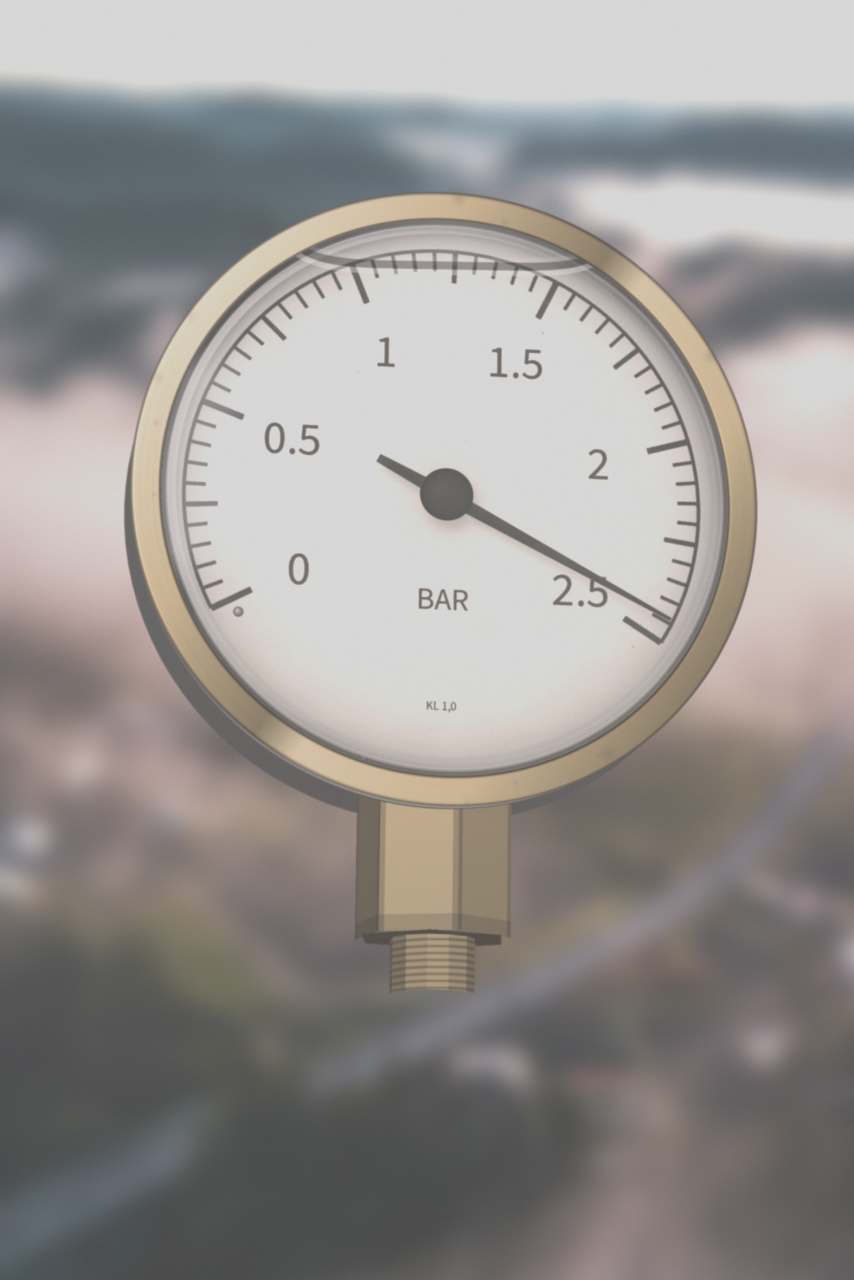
value=2.45 unit=bar
